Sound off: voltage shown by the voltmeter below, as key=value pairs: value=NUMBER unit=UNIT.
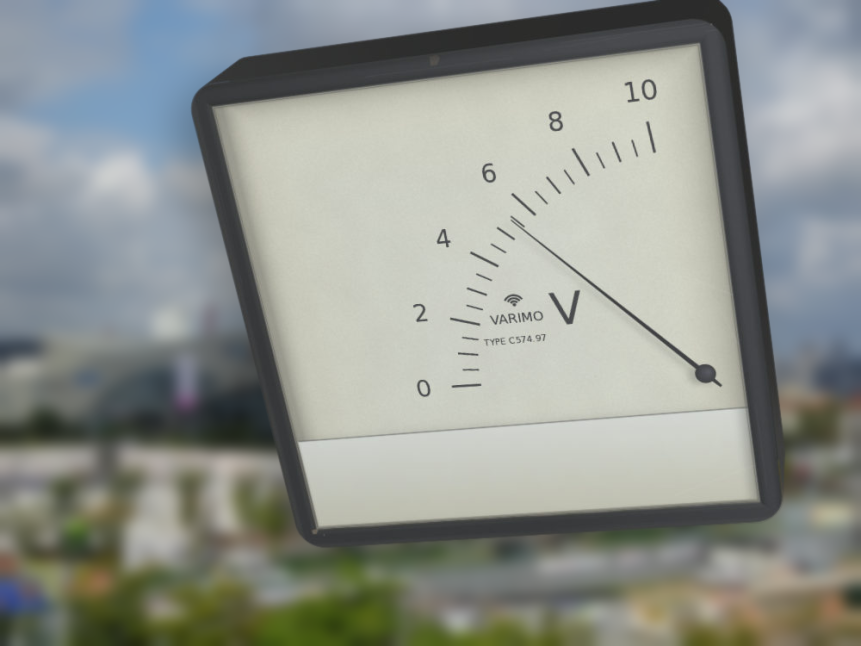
value=5.5 unit=V
